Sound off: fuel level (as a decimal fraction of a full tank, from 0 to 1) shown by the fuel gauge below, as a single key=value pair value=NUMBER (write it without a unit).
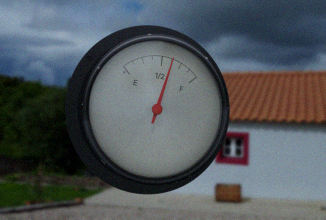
value=0.625
